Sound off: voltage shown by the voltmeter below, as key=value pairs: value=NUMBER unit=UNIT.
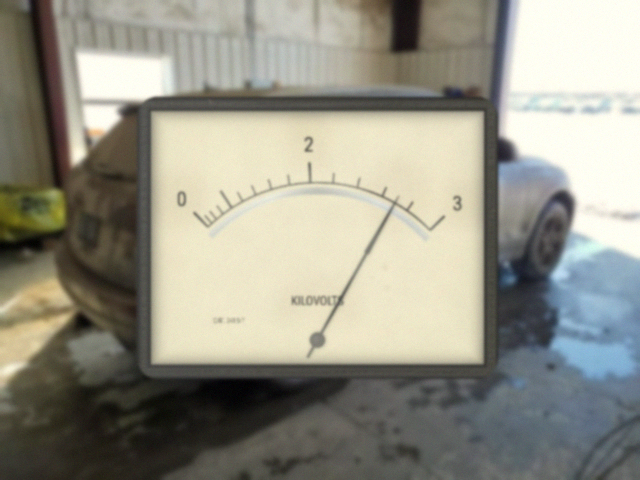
value=2.7 unit=kV
